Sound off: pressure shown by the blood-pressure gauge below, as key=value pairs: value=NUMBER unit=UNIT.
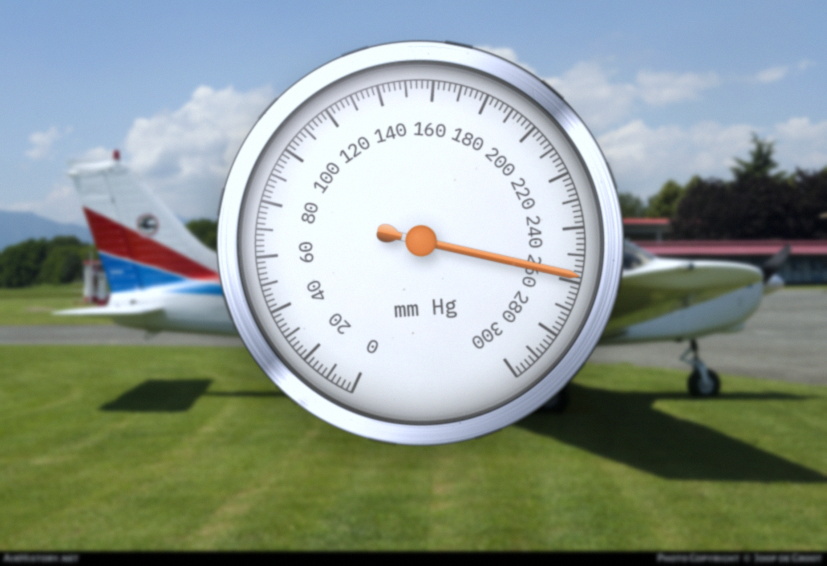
value=258 unit=mmHg
